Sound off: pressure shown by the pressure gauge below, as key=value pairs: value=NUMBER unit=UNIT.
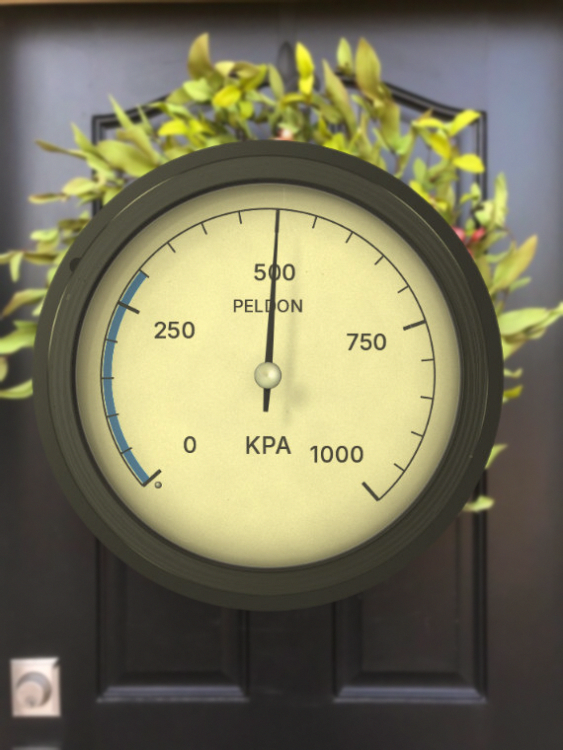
value=500 unit=kPa
